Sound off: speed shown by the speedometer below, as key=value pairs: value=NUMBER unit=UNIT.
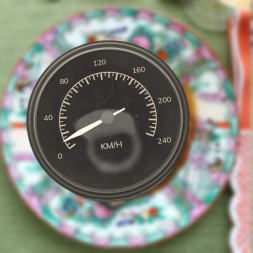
value=10 unit=km/h
